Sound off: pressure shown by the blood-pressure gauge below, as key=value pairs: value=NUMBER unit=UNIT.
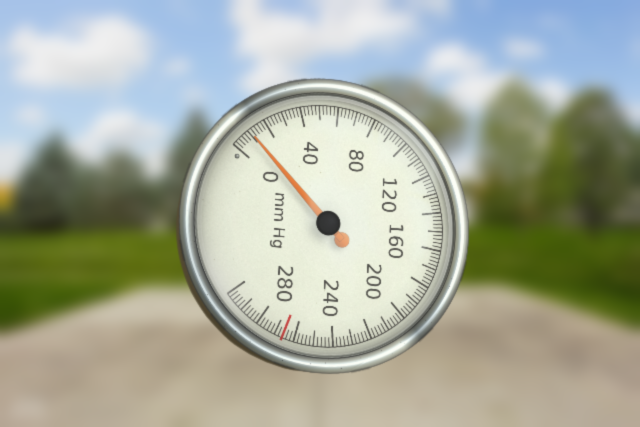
value=10 unit=mmHg
